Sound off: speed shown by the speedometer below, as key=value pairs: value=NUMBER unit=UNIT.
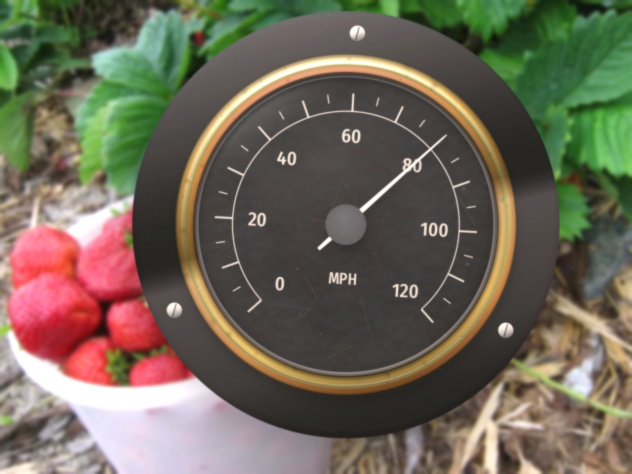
value=80 unit=mph
